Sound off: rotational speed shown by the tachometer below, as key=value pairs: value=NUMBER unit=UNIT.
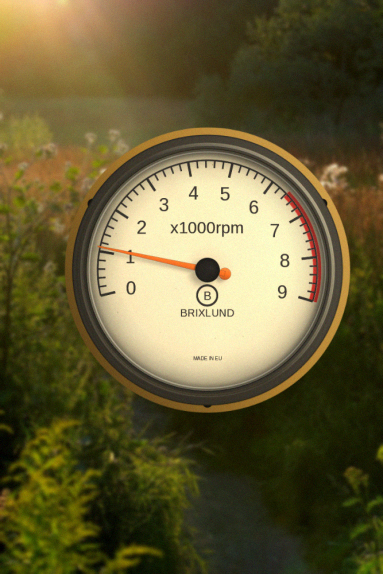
value=1100 unit=rpm
